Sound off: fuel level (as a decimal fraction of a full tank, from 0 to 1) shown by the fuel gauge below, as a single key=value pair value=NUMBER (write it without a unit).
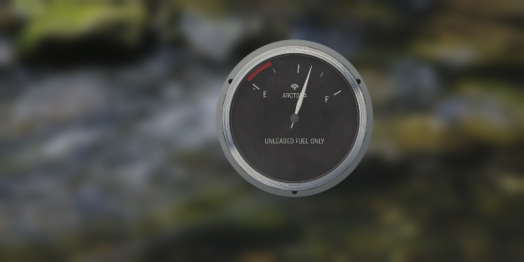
value=0.625
